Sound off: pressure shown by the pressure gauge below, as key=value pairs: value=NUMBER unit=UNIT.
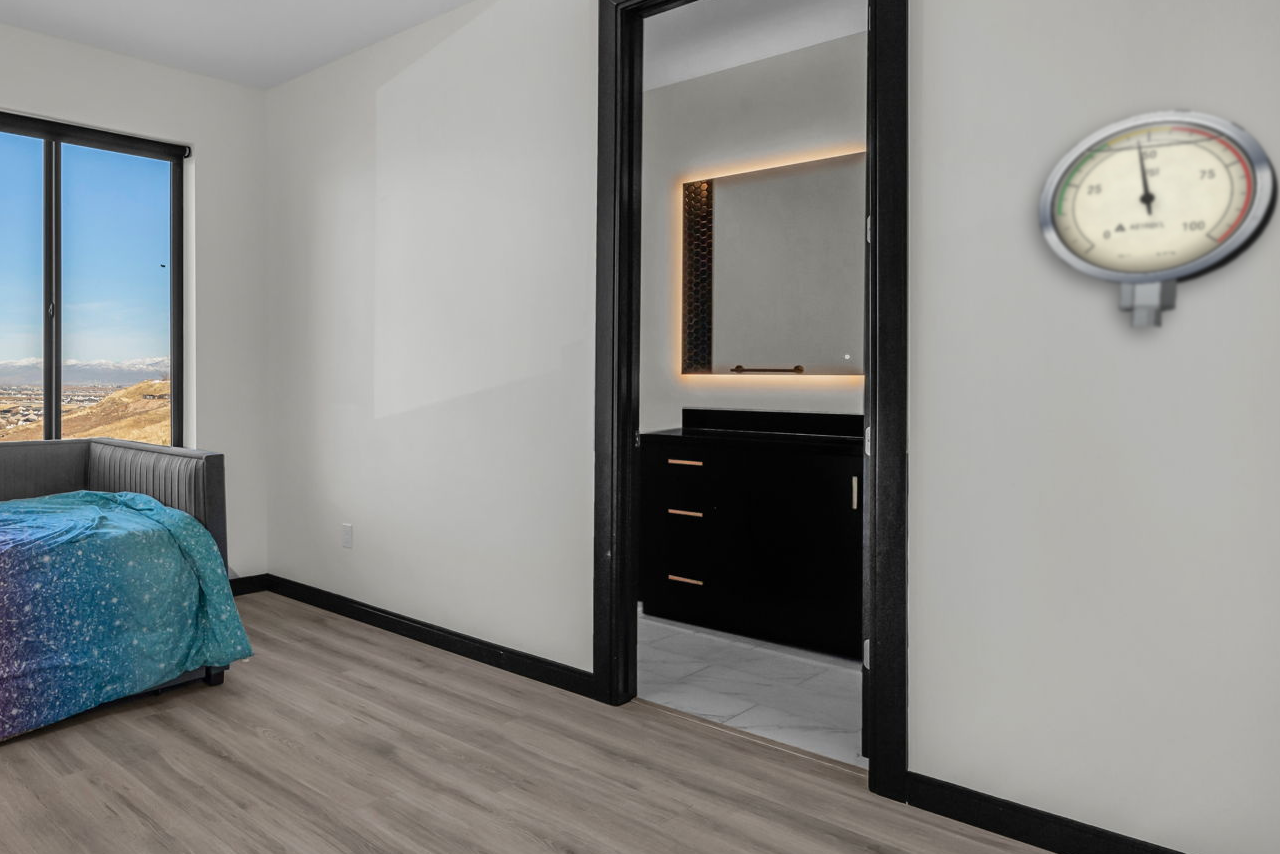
value=47.5 unit=psi
